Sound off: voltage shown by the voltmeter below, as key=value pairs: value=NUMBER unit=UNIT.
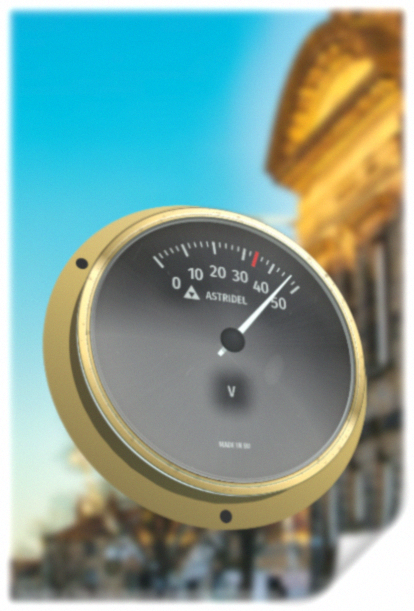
value=46 unit=V
